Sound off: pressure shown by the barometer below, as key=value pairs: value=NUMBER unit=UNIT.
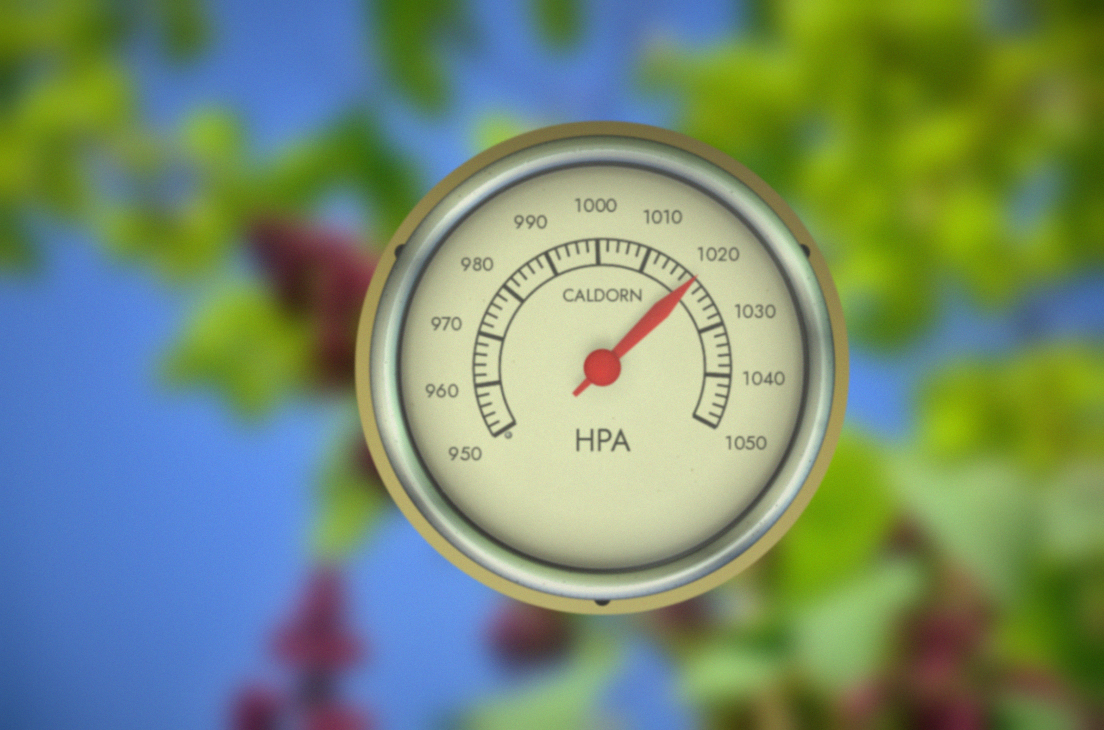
value=1020 unit=hPa
